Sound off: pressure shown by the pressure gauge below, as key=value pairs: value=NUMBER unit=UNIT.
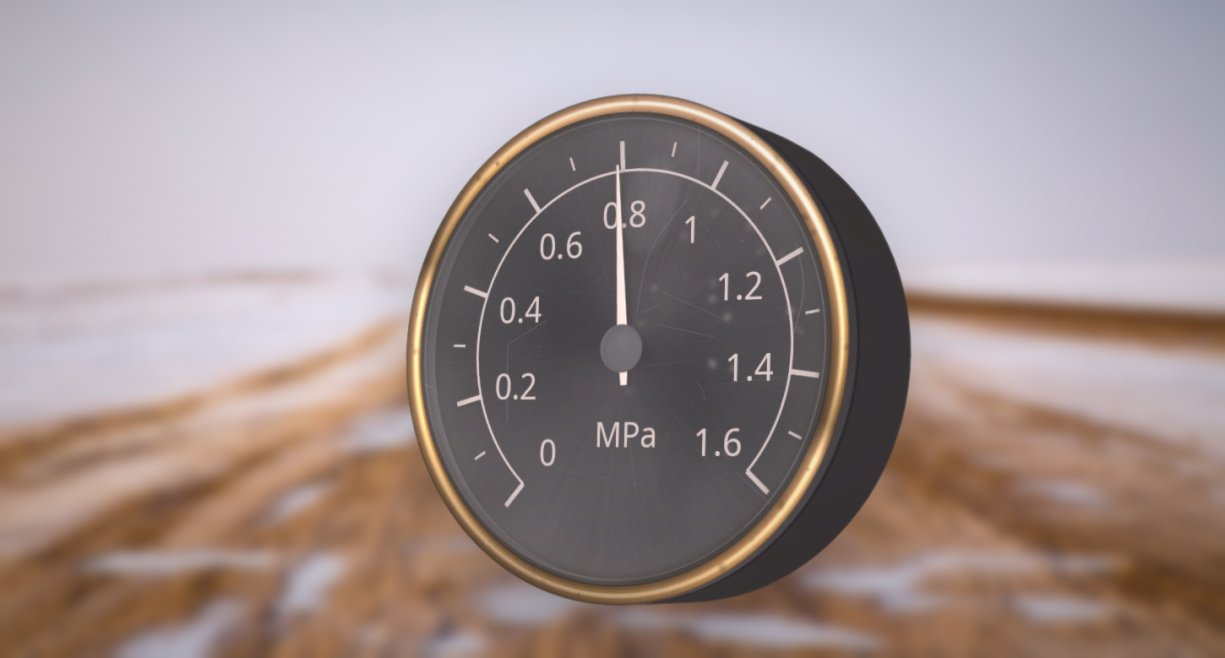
value=0.8 unit=MPa
